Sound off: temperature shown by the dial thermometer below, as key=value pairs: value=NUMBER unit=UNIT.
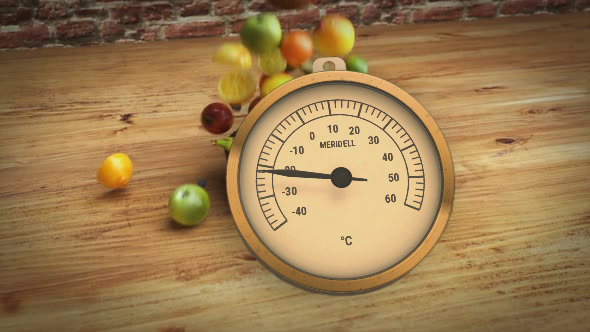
value=-22 unit=°C
